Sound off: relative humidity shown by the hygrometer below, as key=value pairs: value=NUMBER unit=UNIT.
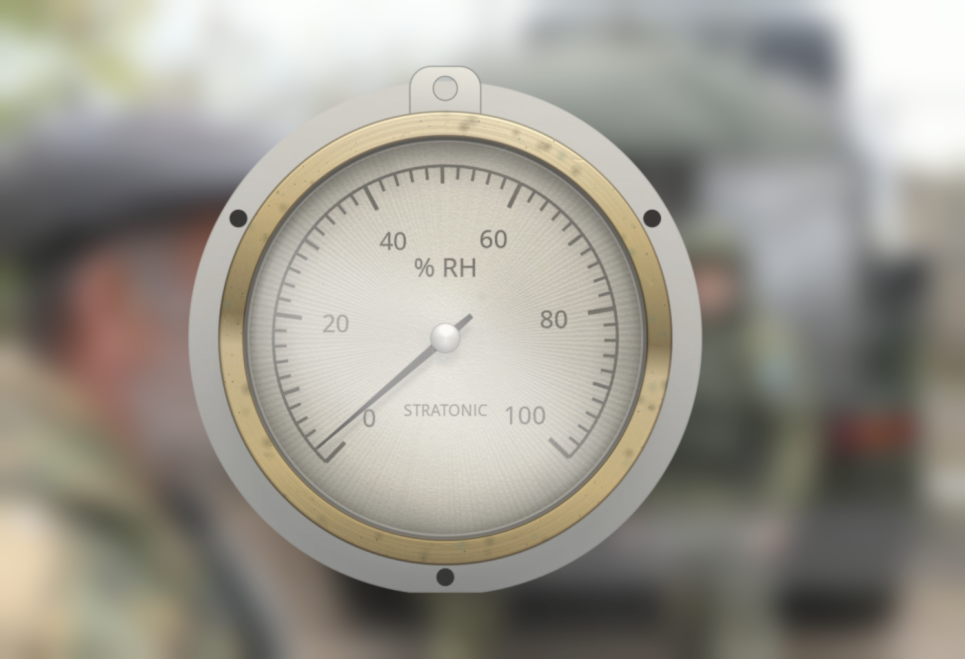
value=2 unit=%
